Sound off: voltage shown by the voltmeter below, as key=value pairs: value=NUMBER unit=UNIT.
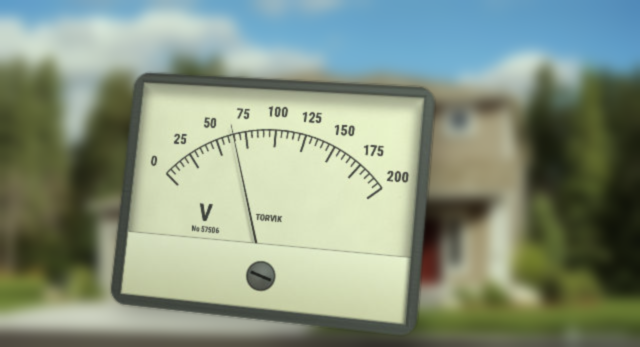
value=65 unit=V
